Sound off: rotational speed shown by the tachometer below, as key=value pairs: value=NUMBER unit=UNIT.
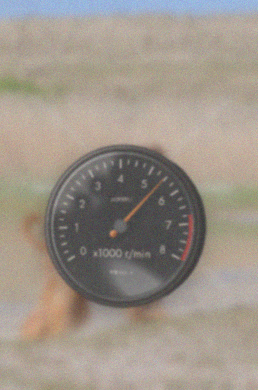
value=5500 unit=rpm
